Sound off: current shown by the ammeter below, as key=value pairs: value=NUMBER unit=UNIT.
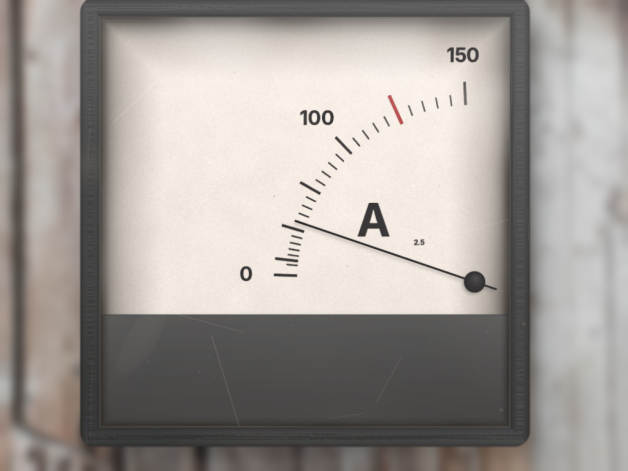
value=55 unit=A
